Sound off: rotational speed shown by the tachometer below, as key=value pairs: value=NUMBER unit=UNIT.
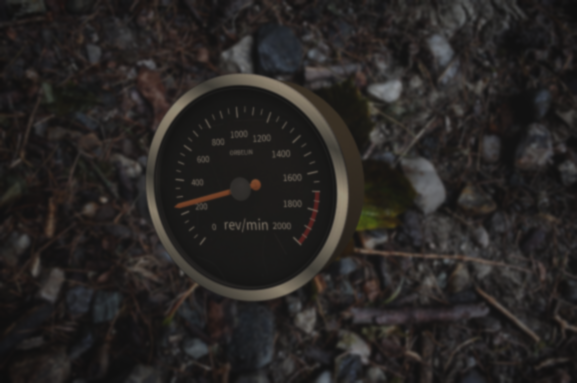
value=250 unit=rpm
